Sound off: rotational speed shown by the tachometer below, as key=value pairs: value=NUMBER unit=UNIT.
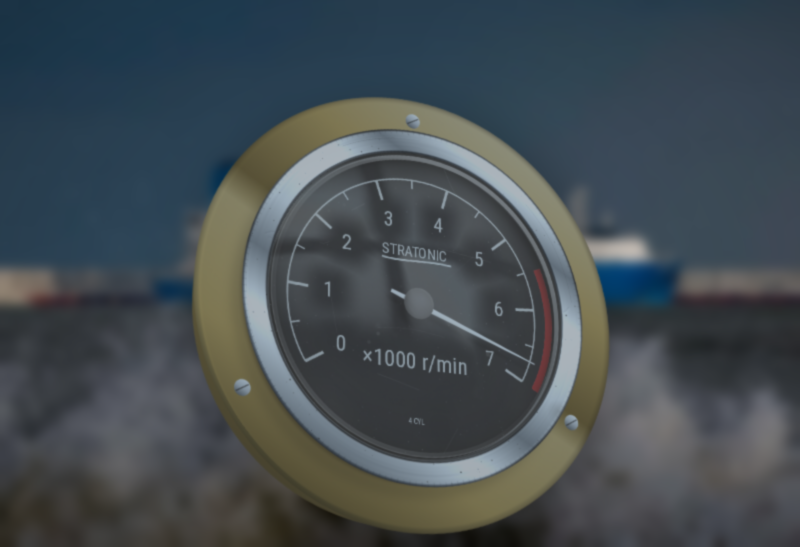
value=6750 unit=rpm
